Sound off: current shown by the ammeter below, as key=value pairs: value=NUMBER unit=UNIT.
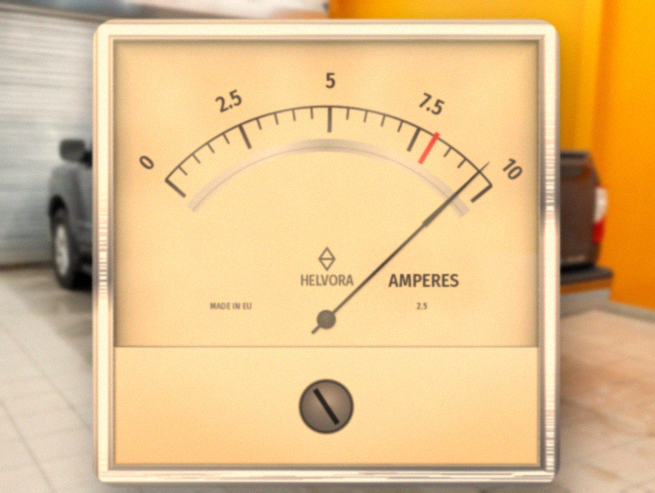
value=9.5 unit=A
